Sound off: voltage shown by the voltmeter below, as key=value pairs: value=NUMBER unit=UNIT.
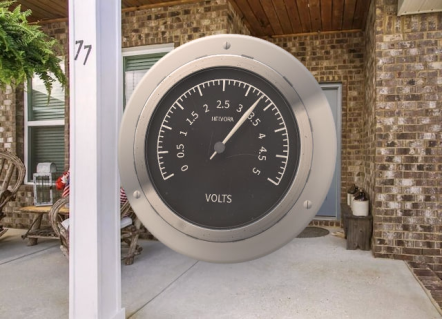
value=3.3 unit=V
